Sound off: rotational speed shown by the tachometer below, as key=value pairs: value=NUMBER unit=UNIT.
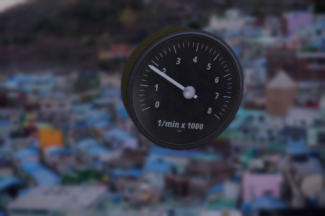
value=1800 unit=rpm
